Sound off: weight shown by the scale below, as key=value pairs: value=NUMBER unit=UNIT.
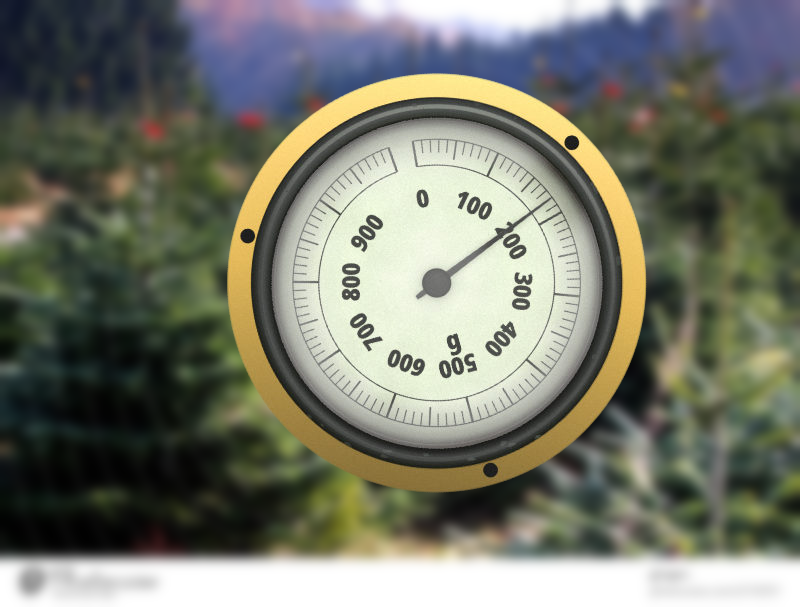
value=180 unit=g
